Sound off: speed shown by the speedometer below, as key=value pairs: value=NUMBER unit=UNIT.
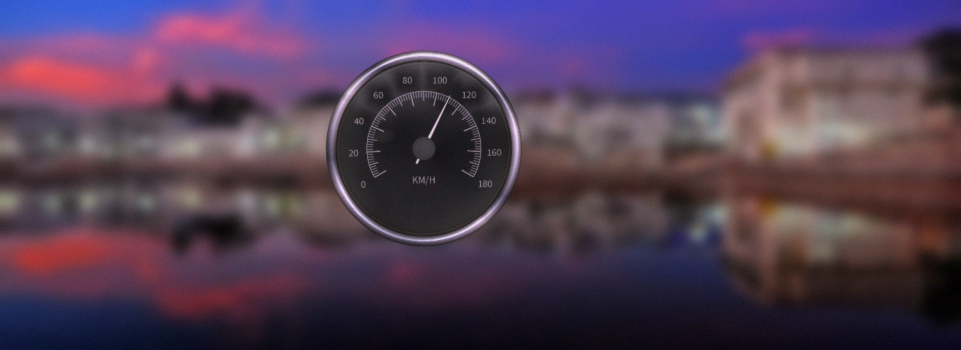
value=110 unit=km/h
